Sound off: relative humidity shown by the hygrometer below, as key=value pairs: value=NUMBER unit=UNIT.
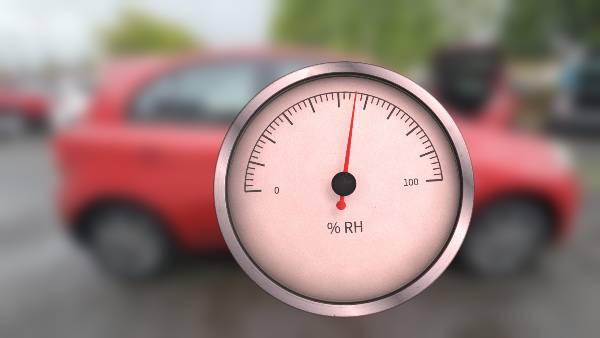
value=56 unit=%
